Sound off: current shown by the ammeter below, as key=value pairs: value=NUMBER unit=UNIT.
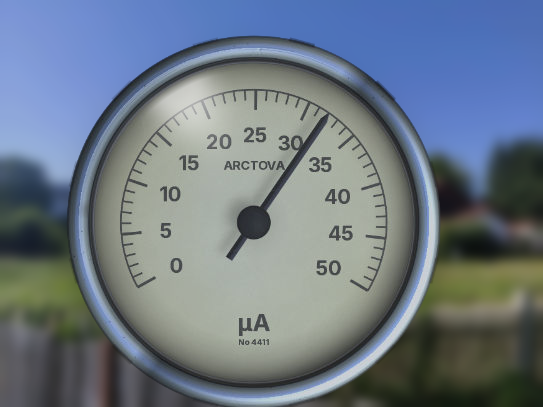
value=32 unit=µA
